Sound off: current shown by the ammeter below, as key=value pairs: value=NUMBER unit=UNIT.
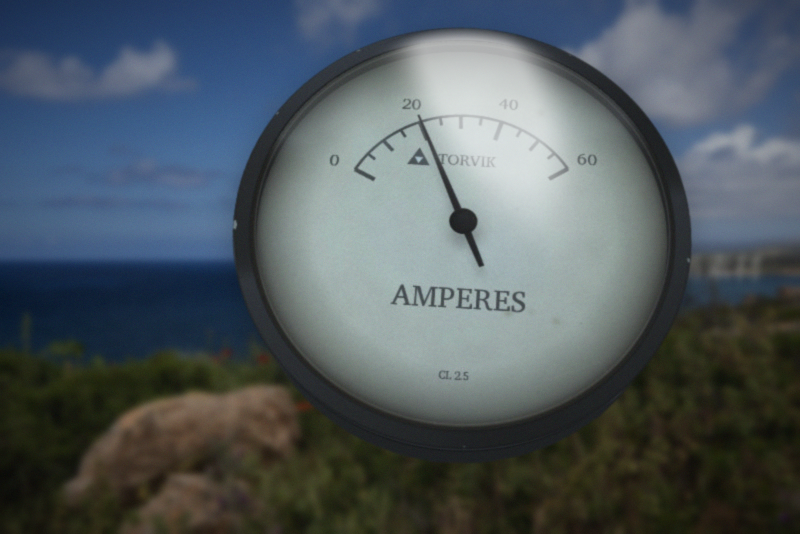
value=20 unit=A
